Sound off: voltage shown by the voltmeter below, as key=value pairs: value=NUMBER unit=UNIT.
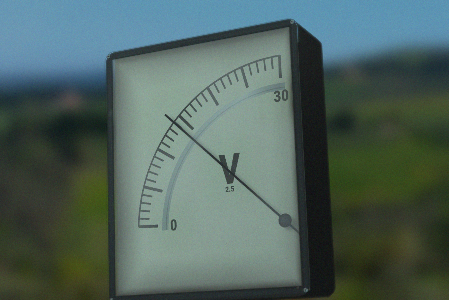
value=14 unit=V
